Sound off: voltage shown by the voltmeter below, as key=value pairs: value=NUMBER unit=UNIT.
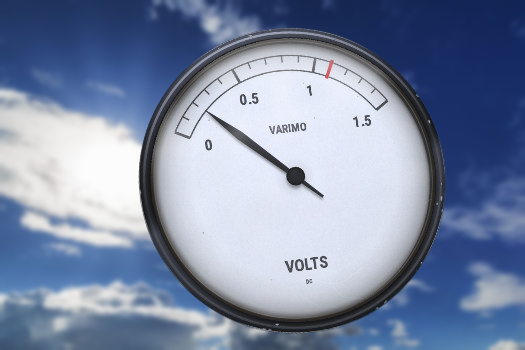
value=0.2 unit=V
